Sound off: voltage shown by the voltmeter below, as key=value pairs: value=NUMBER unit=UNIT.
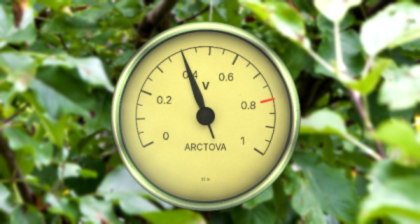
value=0.4 unit=V
